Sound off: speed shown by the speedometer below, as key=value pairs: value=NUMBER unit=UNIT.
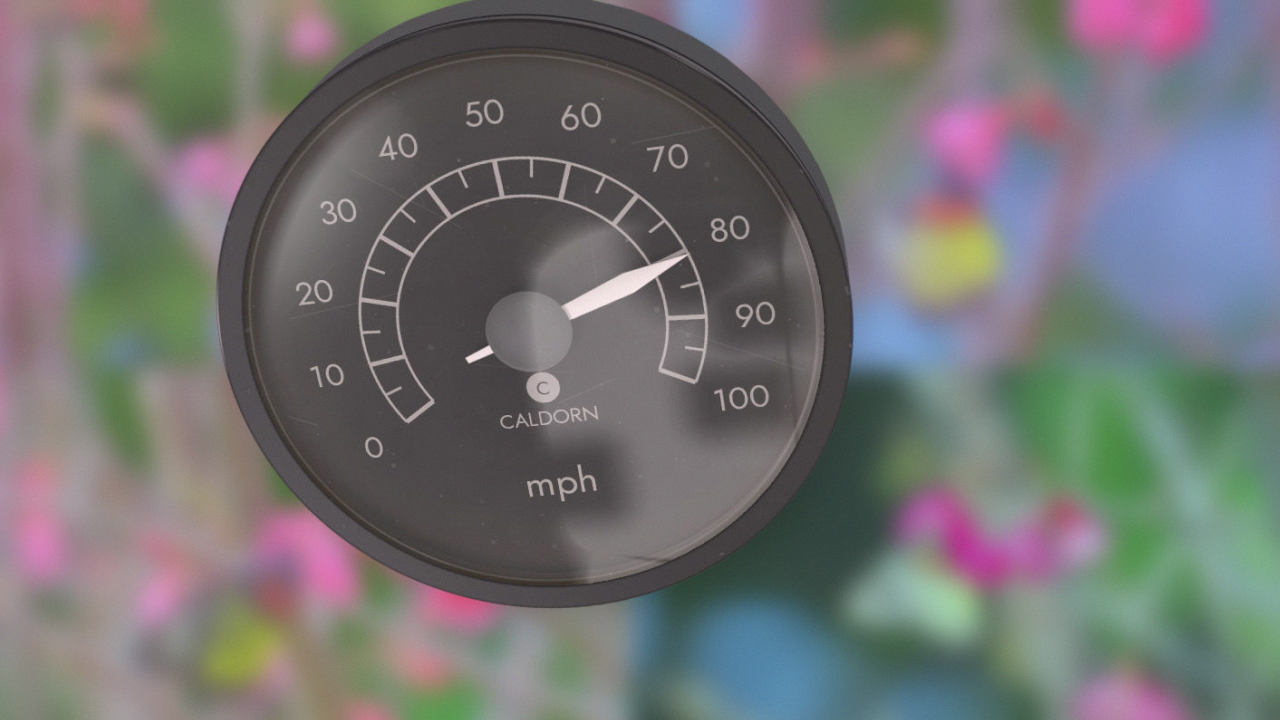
value=80 unit=mph
